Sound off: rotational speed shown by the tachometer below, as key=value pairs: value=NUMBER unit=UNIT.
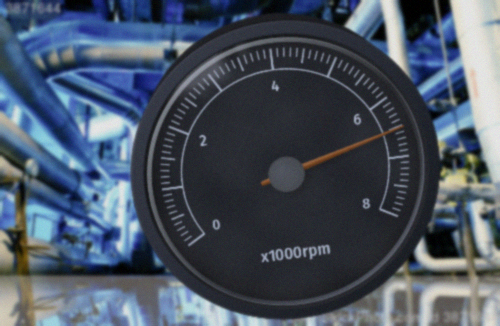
value=6500 unit=rpm
